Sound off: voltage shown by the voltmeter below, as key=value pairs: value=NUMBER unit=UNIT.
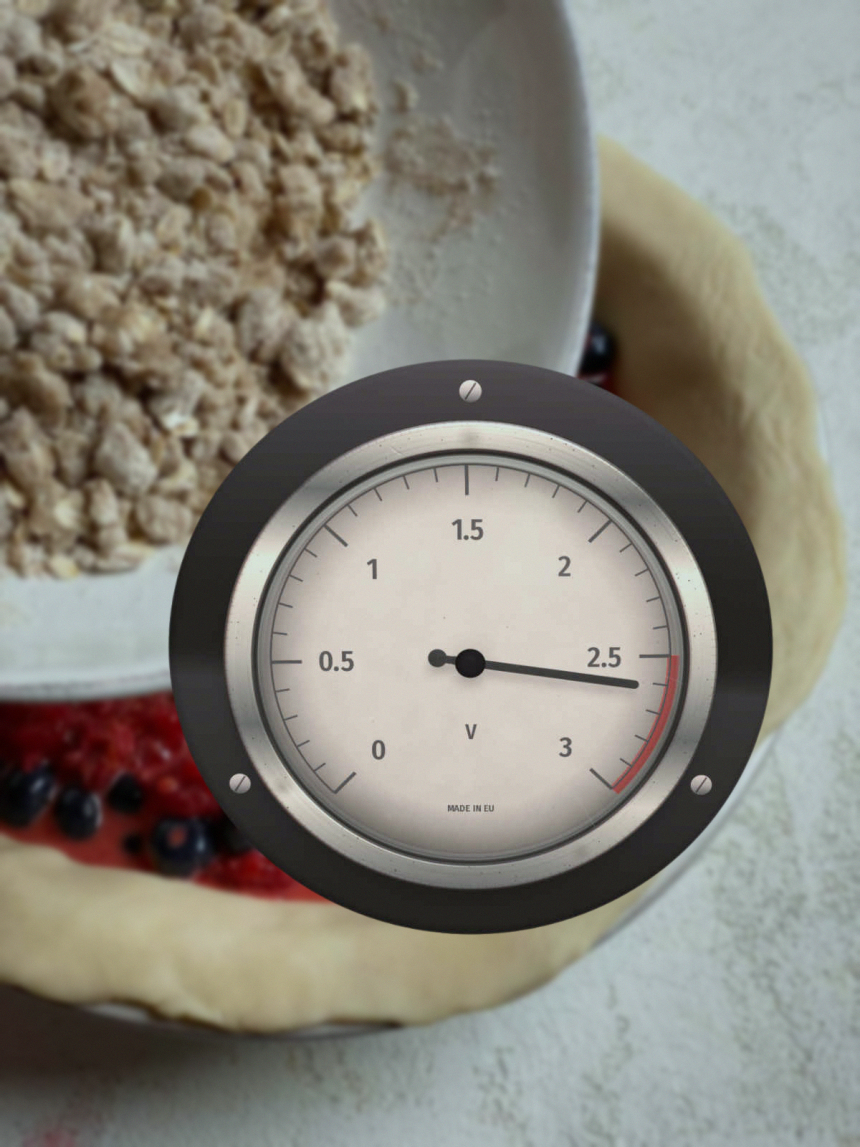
value=2.6 unit=V
